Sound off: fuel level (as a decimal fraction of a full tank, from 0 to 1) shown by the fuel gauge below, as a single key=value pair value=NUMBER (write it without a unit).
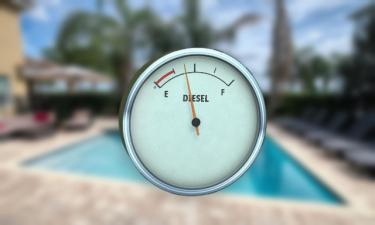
value=0.375
